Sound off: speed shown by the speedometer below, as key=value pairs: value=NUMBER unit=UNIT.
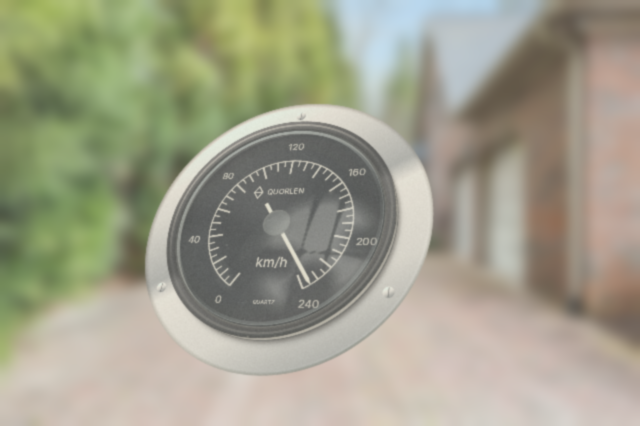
value=235 unit=km/h
